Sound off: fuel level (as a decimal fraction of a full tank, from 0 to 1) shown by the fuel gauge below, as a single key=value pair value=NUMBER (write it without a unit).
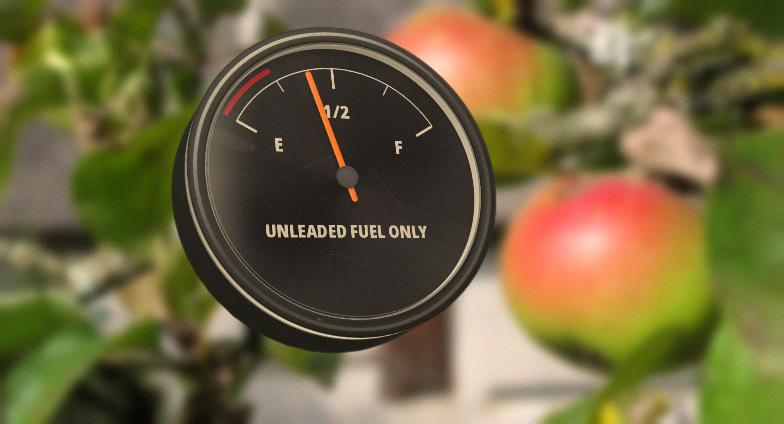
value=0.375
